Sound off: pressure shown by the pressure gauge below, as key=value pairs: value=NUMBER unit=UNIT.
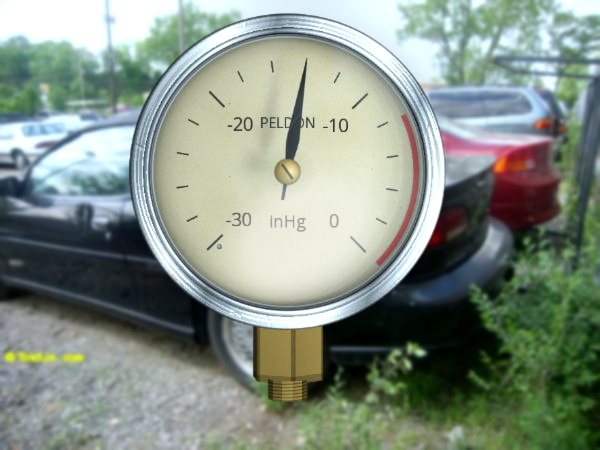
value=-14 unit=inHg
